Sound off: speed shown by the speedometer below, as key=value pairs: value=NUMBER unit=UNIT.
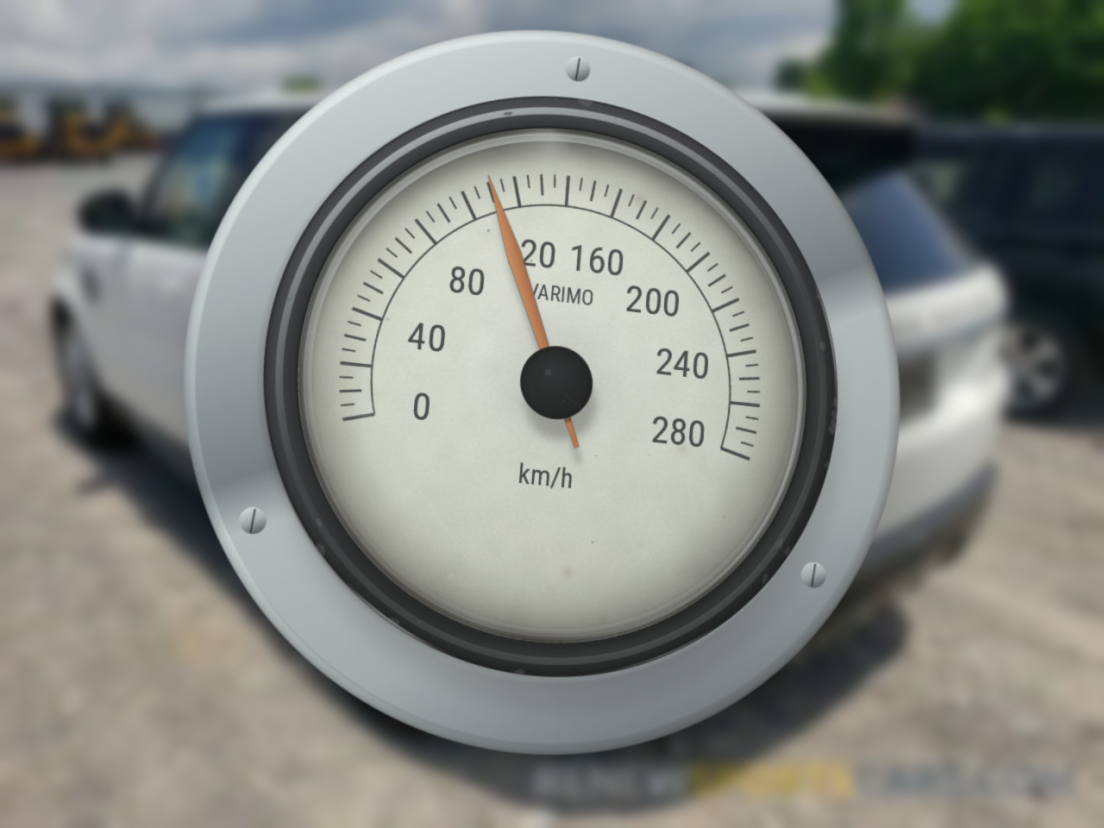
value=110 unit=km/h
